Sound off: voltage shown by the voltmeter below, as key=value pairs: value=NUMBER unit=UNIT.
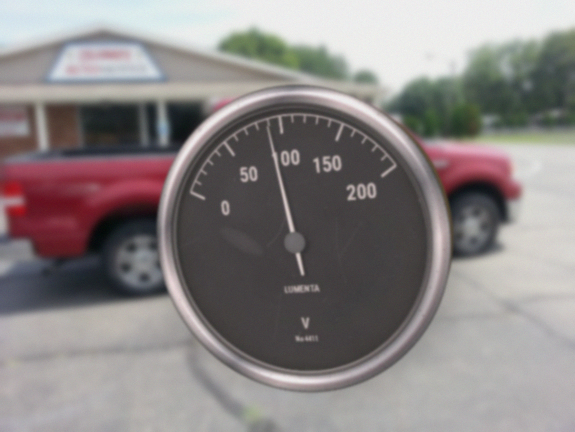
value=90 unit=V
